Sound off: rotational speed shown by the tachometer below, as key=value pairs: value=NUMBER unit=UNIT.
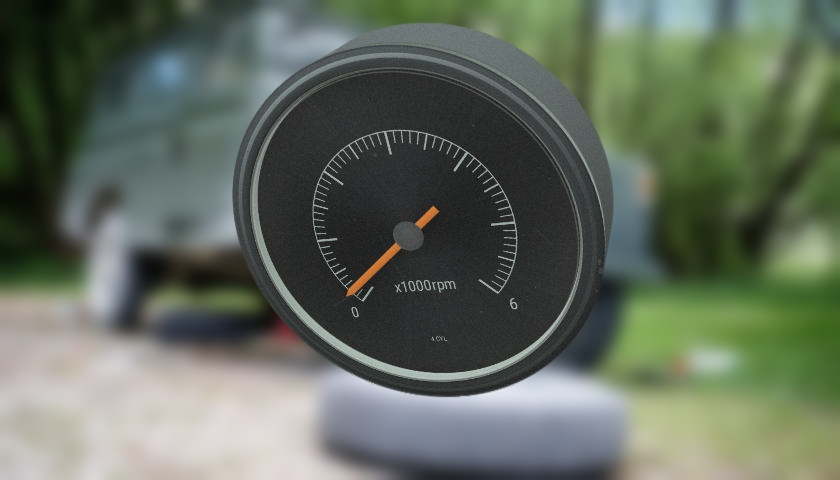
value=200 unit=rpm
